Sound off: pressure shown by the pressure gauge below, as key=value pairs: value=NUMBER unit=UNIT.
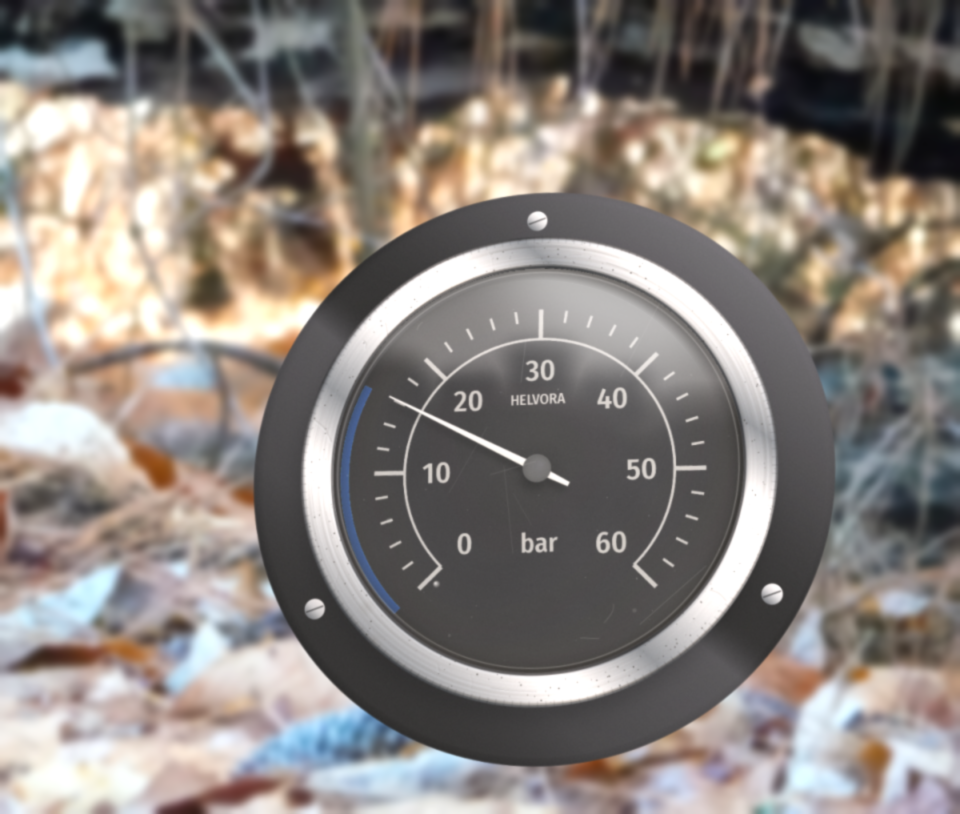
value=16 unit=bar
